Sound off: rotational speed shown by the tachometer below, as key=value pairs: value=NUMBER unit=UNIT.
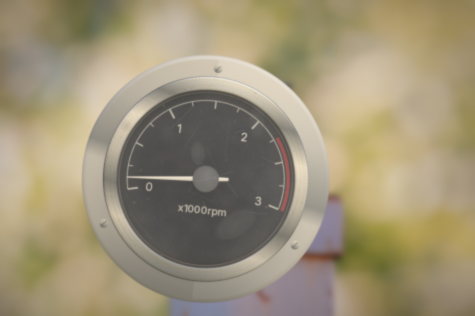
value=125 unit=rpm
